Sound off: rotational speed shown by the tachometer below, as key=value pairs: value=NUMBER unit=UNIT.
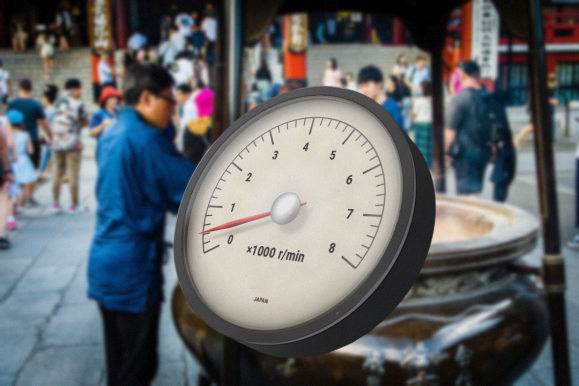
value=400 unit=rpm
